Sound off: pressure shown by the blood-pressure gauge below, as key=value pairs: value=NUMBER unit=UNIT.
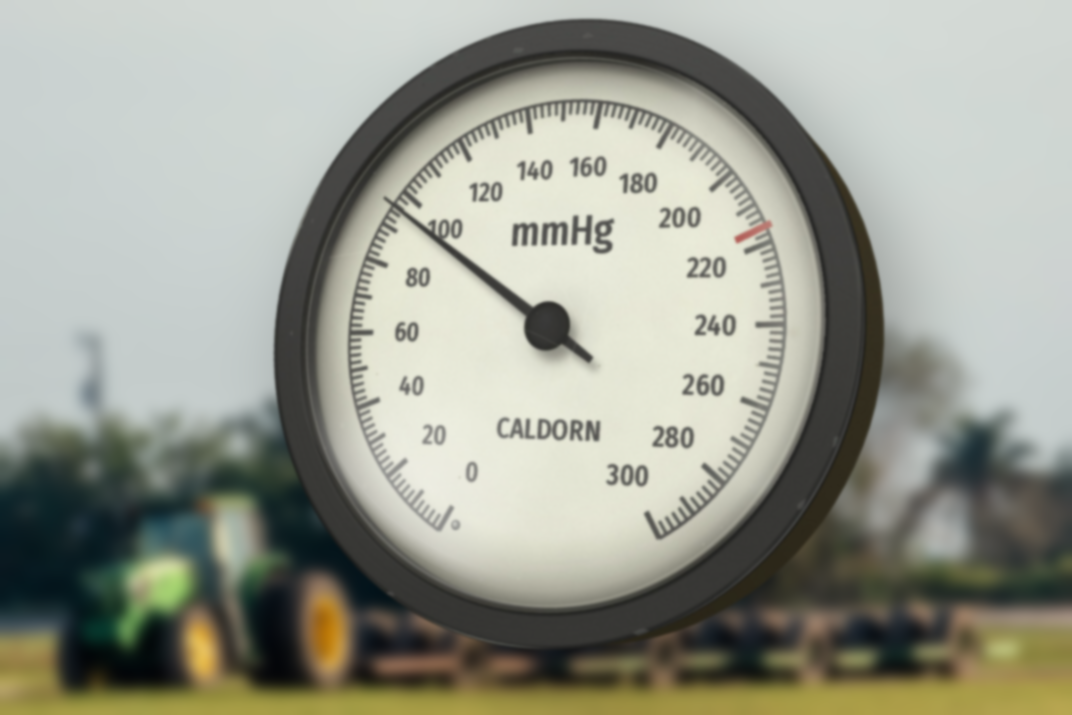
value=96 unit=mmHg
